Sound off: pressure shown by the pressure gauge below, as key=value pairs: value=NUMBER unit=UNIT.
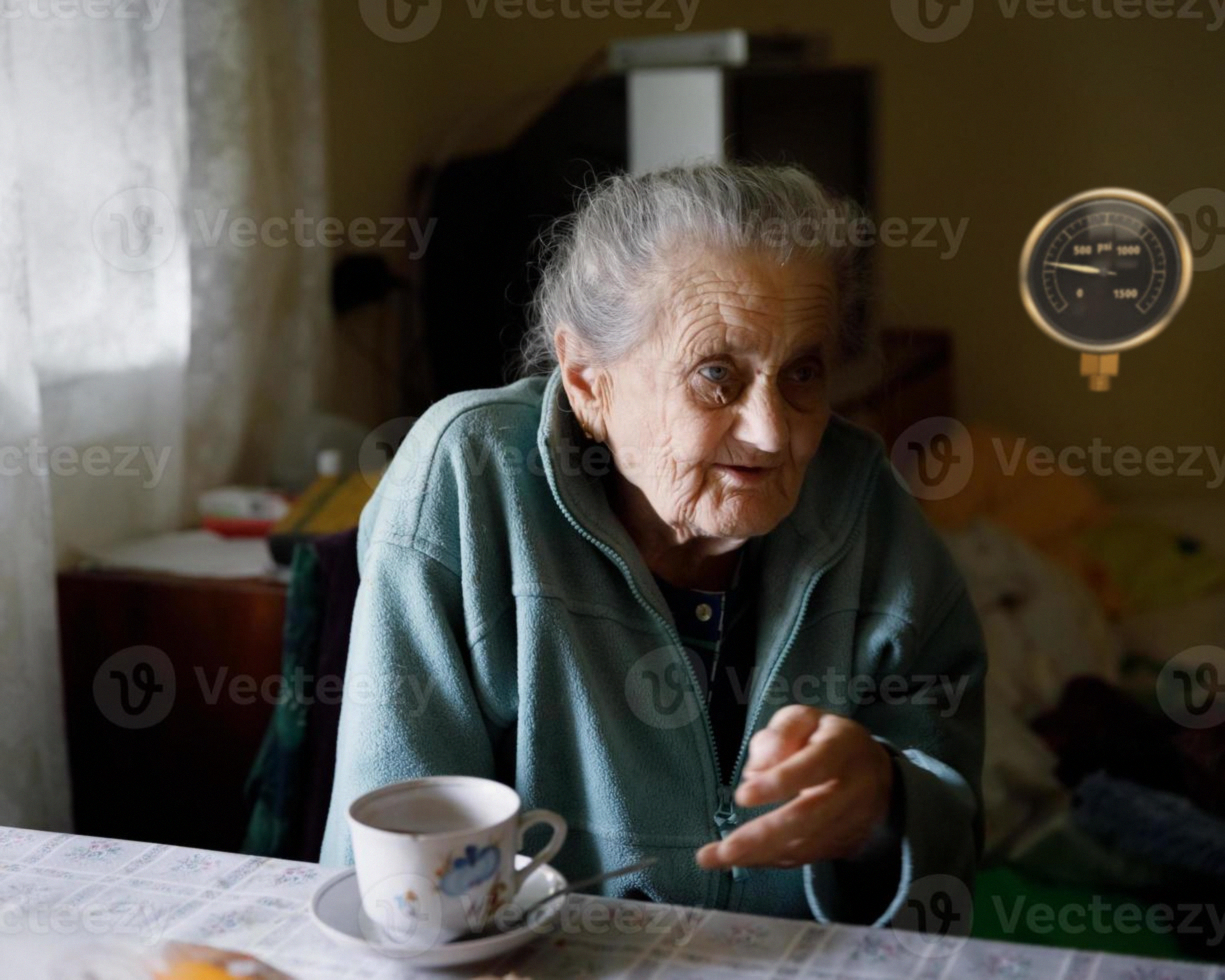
value=300 unit=psi
